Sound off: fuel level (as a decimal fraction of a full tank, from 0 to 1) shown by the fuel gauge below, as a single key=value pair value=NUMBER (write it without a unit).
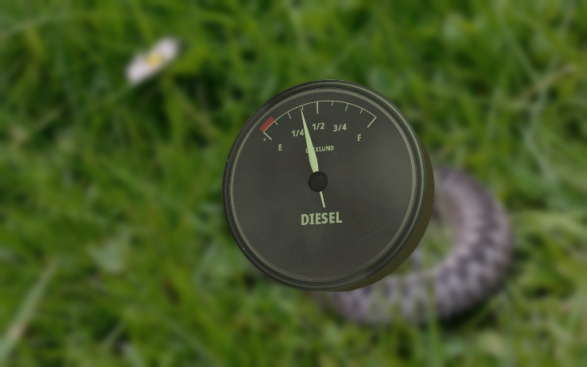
value=0.375
